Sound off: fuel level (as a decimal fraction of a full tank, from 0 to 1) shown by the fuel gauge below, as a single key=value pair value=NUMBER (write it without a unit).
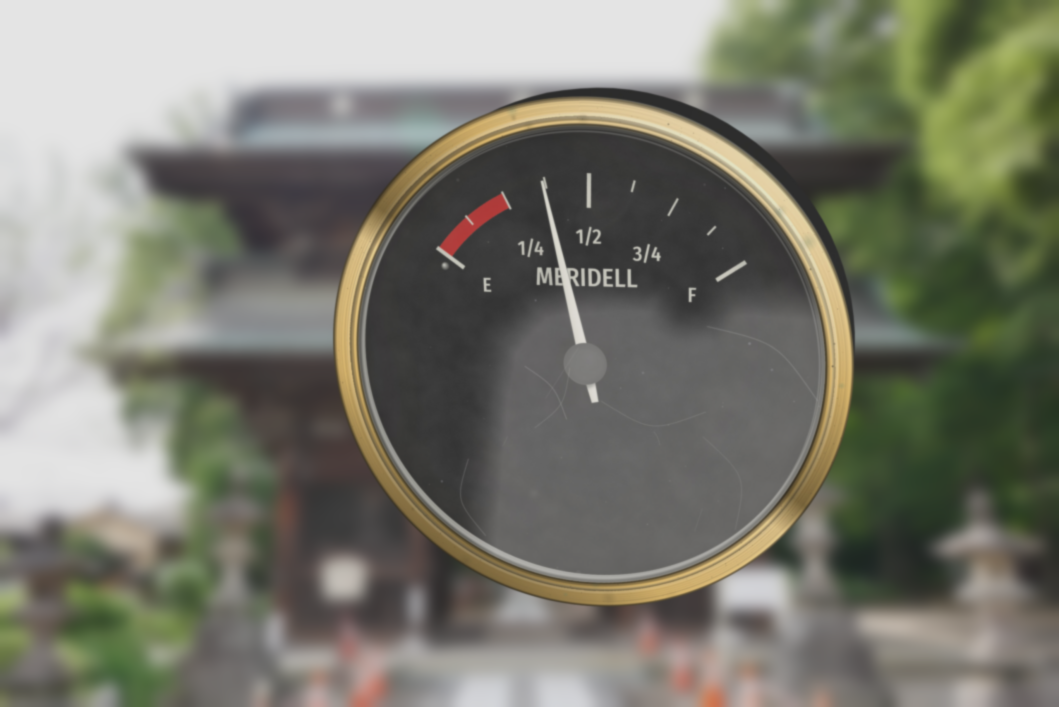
value=0.375
